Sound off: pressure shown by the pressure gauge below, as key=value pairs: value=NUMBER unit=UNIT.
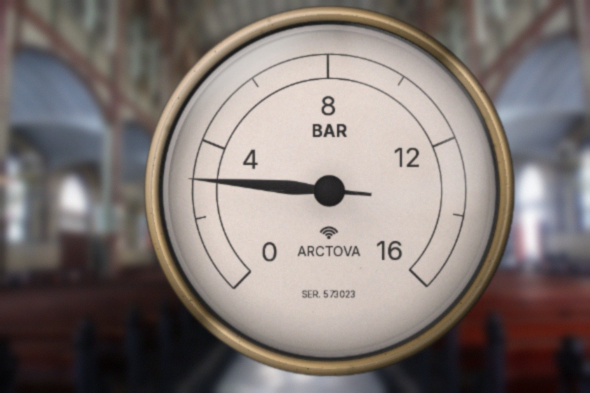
value=3 unit=bar
